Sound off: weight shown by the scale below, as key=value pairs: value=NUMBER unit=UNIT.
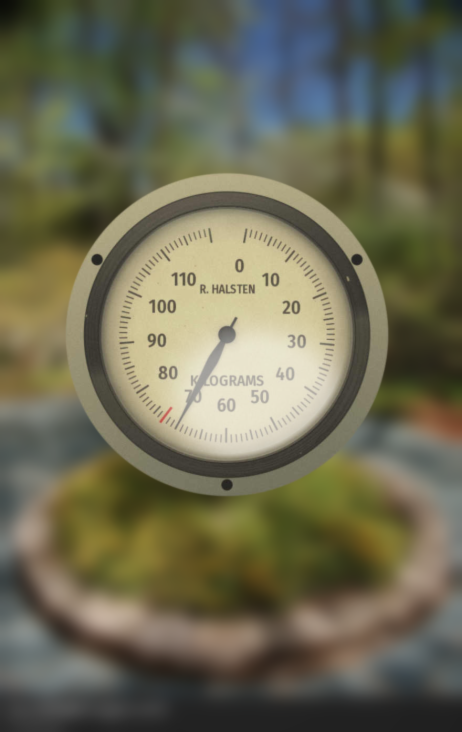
value=70 unit=kg
